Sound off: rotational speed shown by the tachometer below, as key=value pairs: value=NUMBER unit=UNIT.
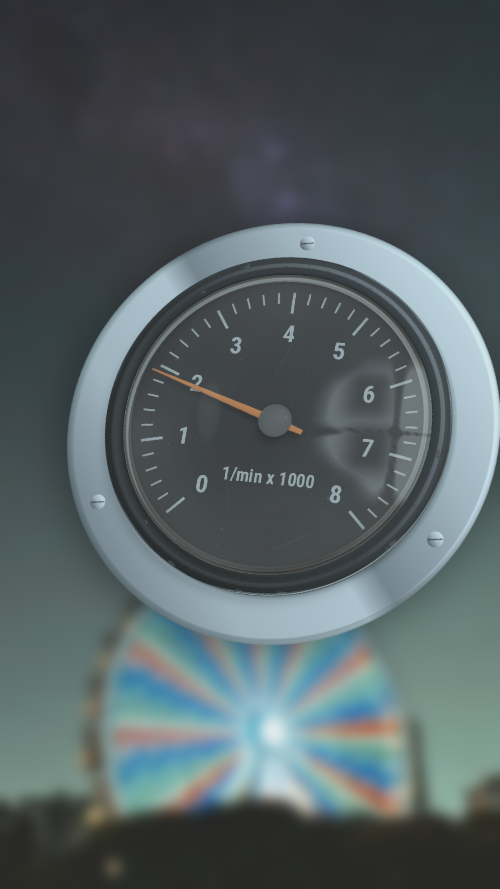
value=1900 unit=rpm
